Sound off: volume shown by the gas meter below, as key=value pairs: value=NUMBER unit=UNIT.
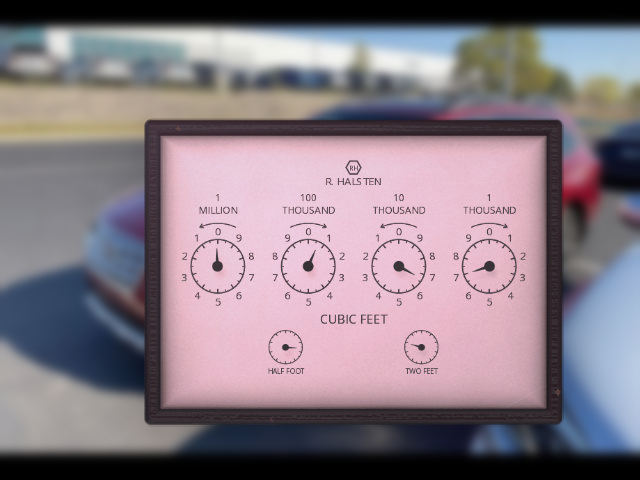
value=6700 unit=ft³
